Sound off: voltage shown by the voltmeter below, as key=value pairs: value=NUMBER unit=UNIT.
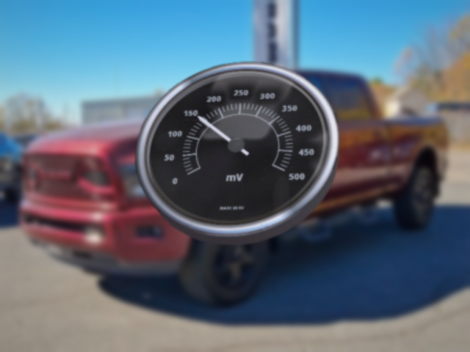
value=150 unit=mV
